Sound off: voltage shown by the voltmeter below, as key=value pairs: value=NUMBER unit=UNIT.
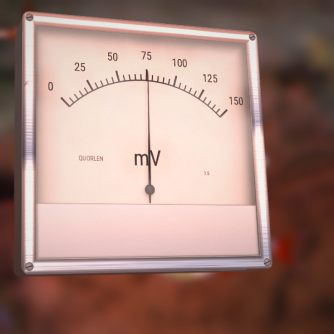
value=75 unit=mV
